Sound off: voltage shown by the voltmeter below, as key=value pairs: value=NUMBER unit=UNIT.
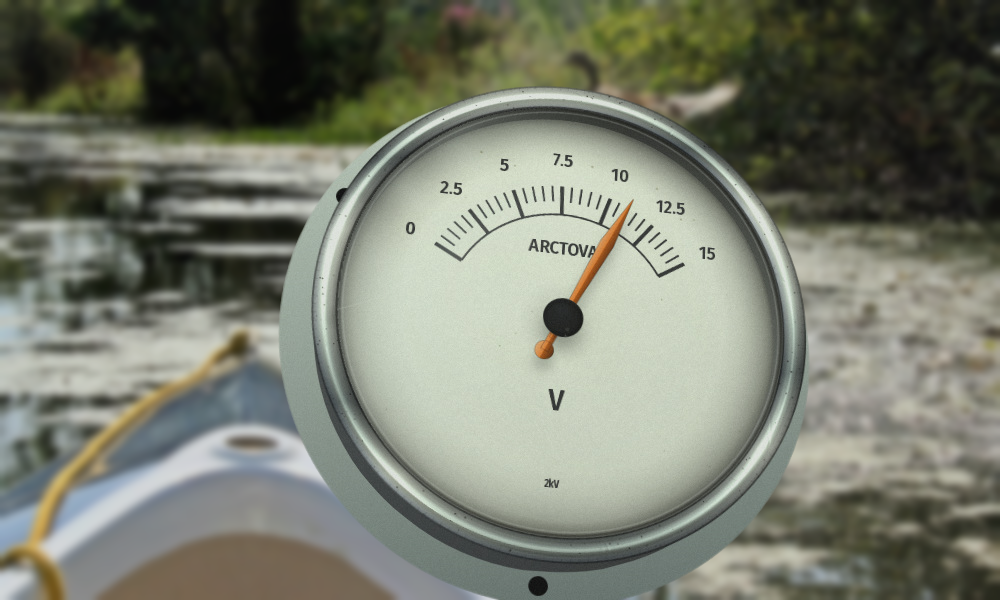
value=11 unit=V
